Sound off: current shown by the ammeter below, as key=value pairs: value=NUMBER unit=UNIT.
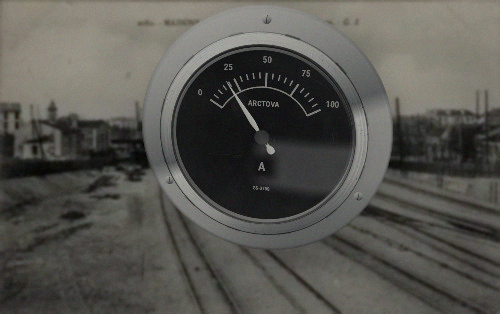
value=20 unit=A
